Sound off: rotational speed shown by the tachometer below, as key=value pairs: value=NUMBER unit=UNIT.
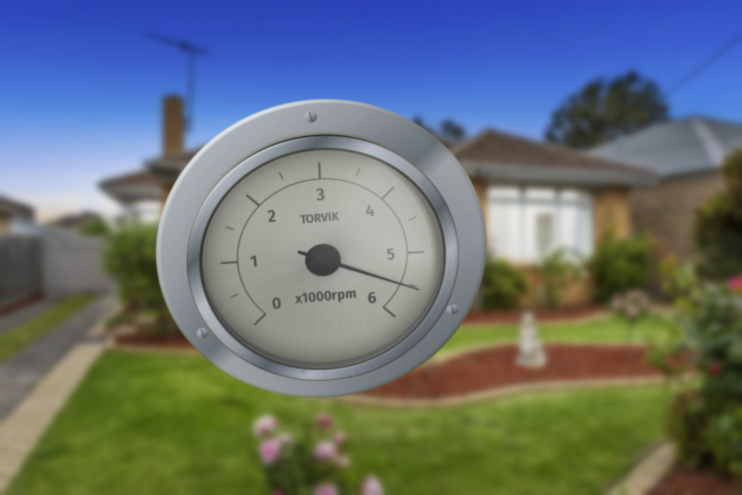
value=5500 unit=rpm
